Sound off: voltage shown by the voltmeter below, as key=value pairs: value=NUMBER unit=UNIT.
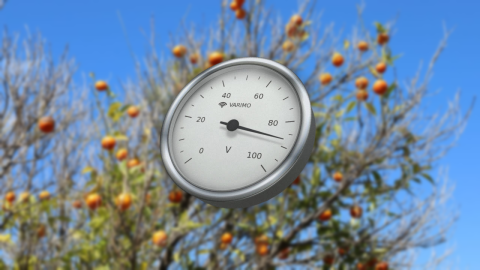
value=87.5 unit=V
